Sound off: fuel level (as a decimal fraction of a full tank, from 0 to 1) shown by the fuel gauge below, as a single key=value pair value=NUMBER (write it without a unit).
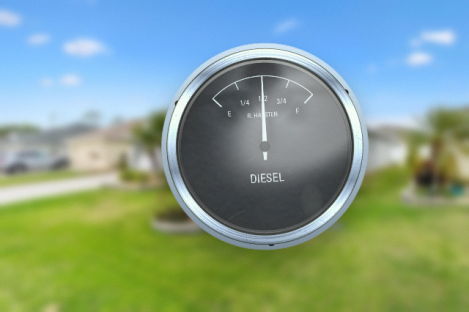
value=0.5
